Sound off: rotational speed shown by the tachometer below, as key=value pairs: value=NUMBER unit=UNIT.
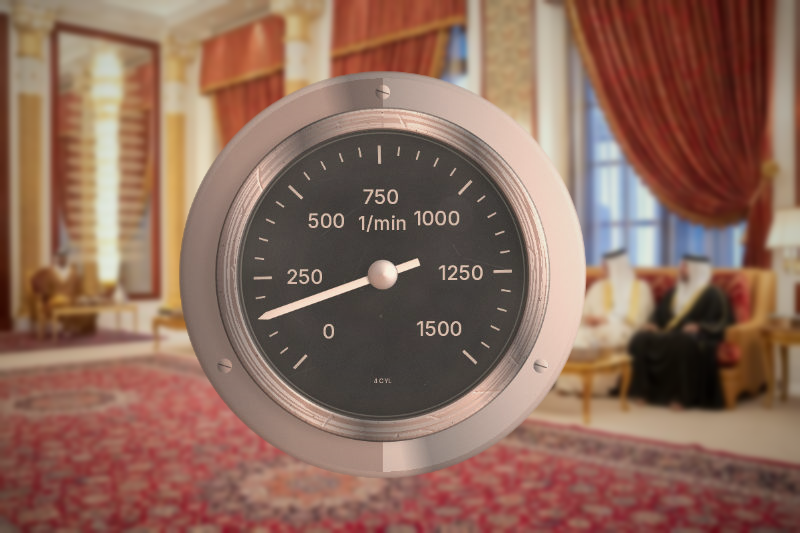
value=150 unit=rpm
